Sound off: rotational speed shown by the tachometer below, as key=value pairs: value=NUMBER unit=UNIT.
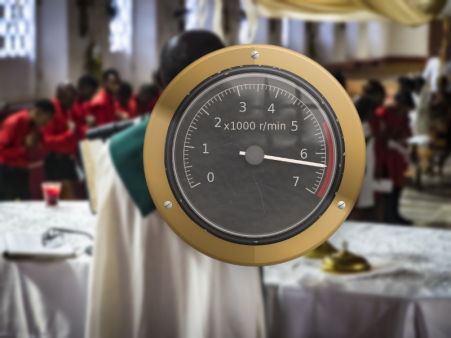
value=6300 unit=rpm
